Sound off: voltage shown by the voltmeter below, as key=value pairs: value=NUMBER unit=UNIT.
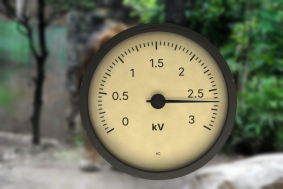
value=2.65 unit=kV
